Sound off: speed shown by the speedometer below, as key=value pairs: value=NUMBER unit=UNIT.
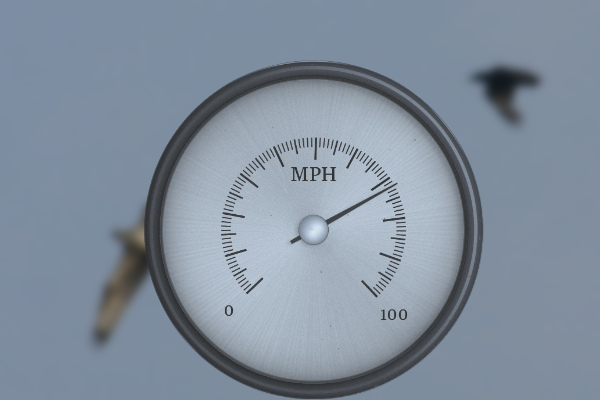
value=72 unit=mph
